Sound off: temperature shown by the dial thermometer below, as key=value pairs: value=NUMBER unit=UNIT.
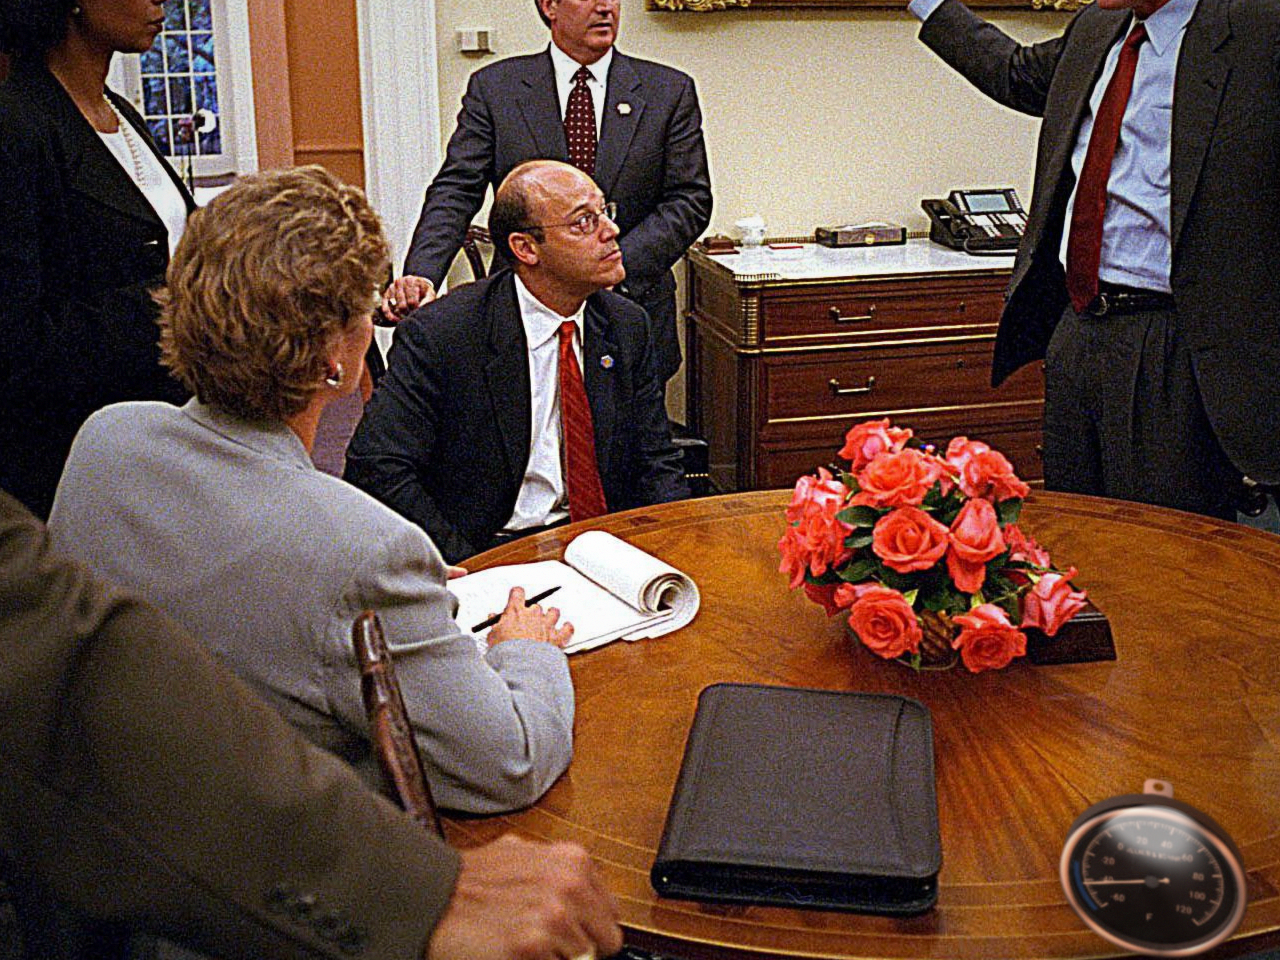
value=-40 unit=°F
